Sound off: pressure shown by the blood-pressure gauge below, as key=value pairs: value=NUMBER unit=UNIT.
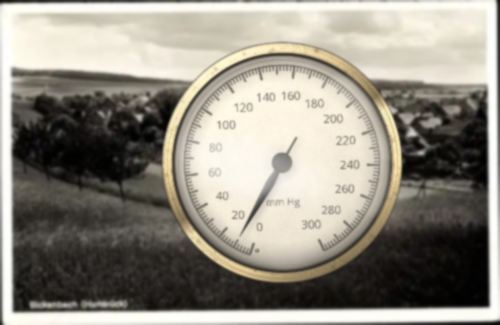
value=10 unit=mmHg
